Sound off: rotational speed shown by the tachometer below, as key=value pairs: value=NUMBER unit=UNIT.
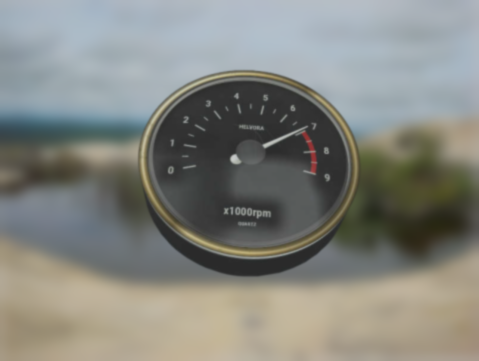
value=7000 unit=rpm
